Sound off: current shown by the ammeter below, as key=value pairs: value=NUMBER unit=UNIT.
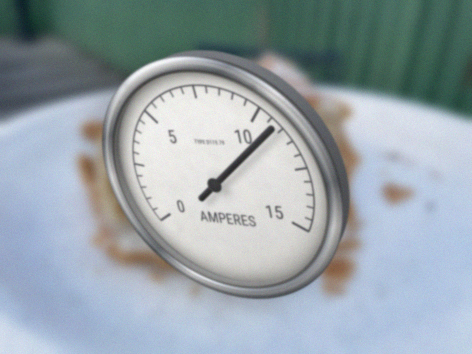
value=10.75 unit=A
